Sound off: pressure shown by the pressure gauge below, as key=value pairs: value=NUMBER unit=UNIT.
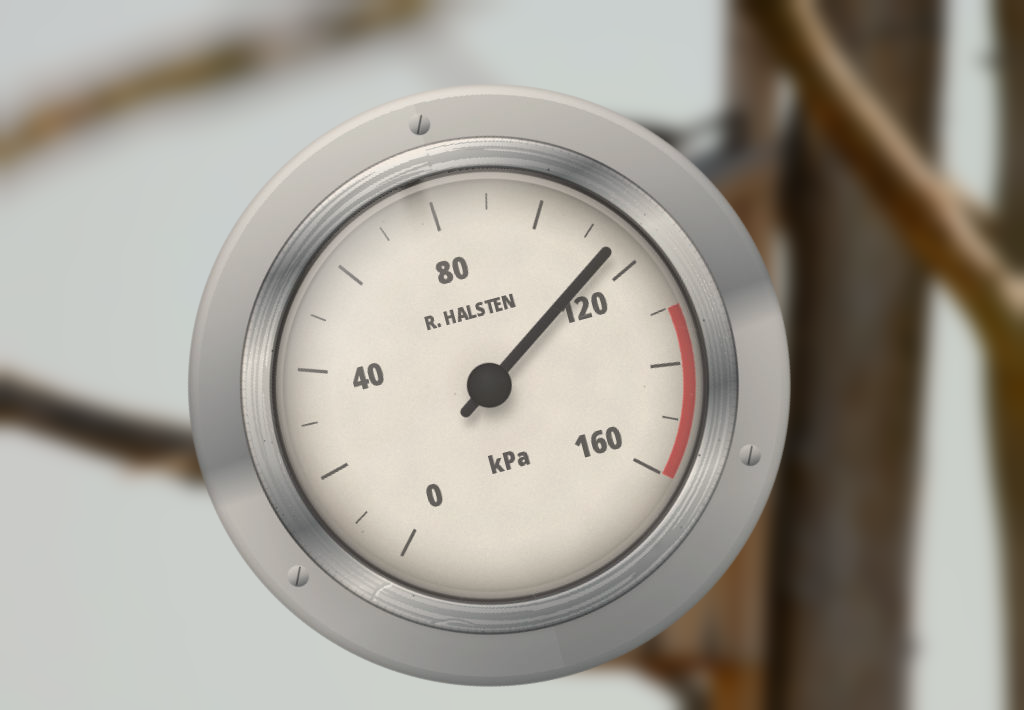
value=115 unit=kPa
